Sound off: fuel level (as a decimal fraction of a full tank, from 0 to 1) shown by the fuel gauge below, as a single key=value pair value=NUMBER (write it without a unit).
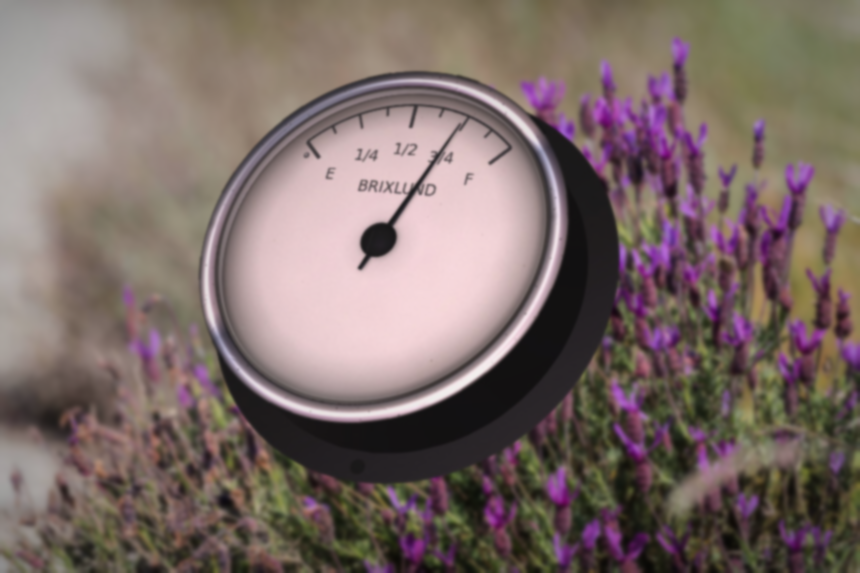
value=0.75
